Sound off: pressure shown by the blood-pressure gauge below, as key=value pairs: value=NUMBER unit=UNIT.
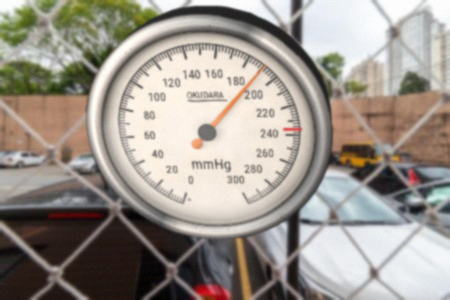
value=190 unit=mmHg
